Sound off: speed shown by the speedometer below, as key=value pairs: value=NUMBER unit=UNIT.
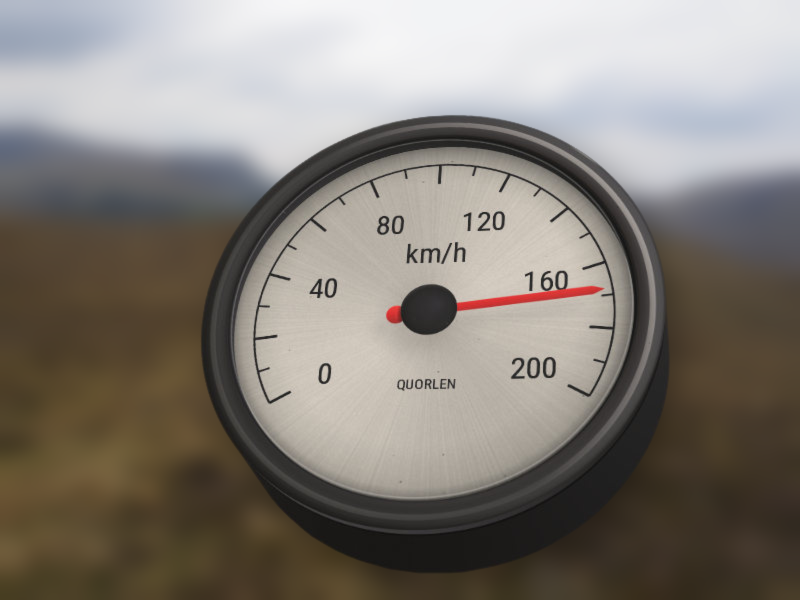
value=170 unit=km/h
